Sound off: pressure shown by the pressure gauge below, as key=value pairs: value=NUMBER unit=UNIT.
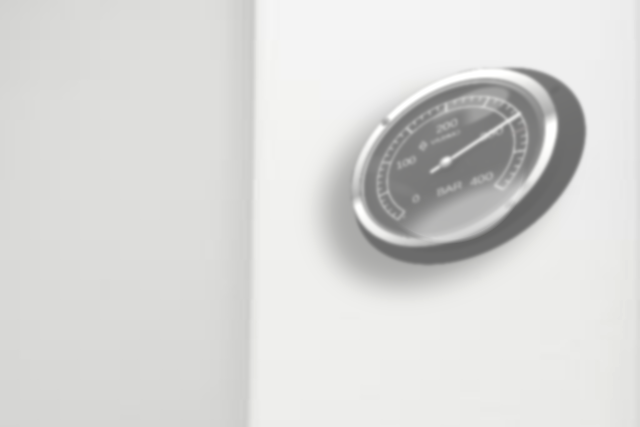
value=300 unit=bar
